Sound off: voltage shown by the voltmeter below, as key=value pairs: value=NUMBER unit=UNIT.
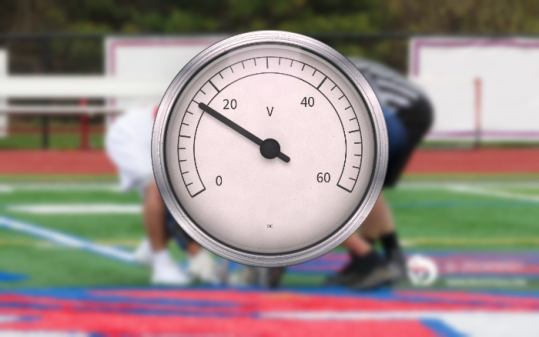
value=16 unit=V
